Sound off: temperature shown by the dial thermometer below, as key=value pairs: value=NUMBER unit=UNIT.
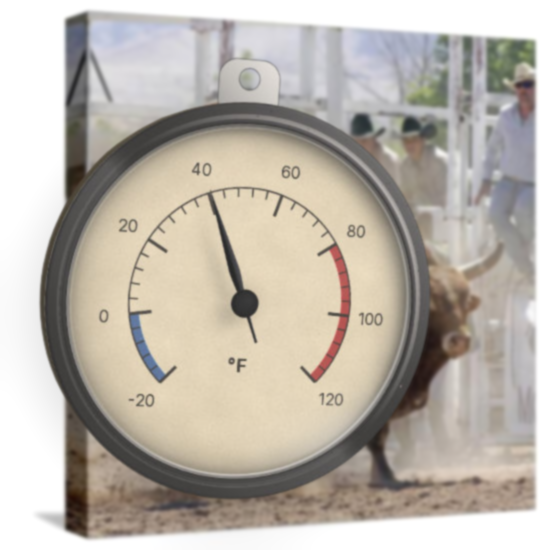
value=40 unit=°F
